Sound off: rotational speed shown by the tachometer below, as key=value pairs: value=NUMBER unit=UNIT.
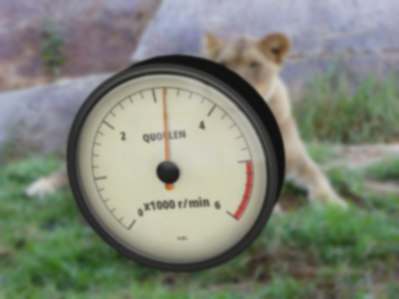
value=3200 unit=rpm
